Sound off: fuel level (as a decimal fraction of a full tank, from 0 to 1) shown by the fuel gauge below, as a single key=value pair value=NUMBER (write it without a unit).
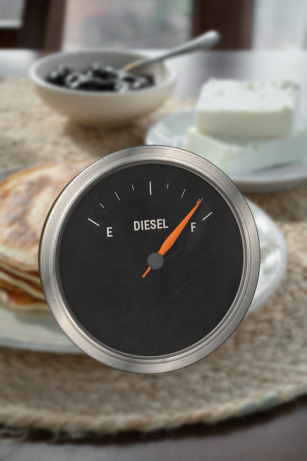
value=0.875
